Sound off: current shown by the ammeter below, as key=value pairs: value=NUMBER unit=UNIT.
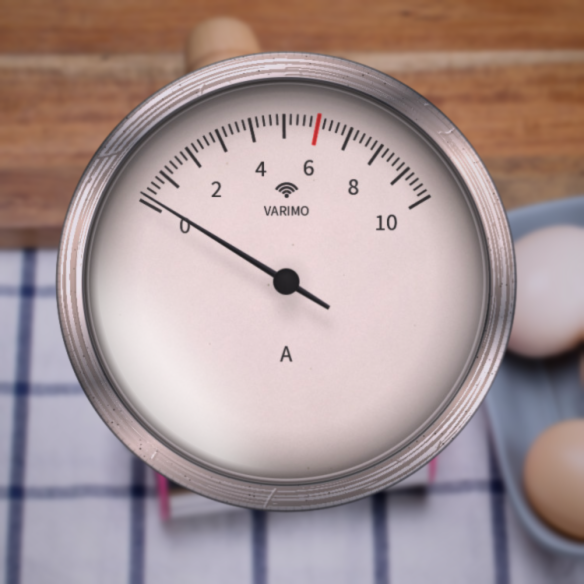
value=0.2 unit=A
